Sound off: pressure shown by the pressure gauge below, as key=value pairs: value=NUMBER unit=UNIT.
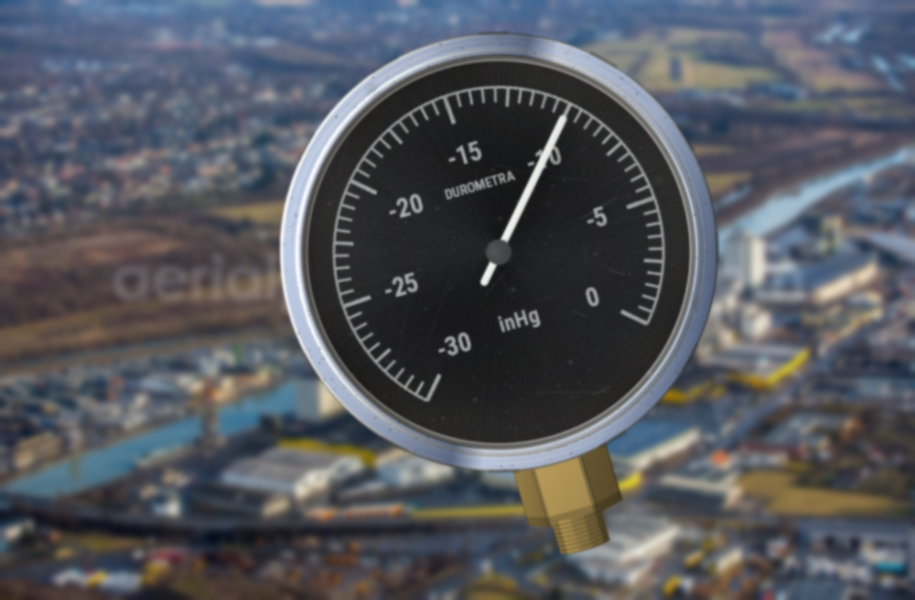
value=-10 unit=inHg
